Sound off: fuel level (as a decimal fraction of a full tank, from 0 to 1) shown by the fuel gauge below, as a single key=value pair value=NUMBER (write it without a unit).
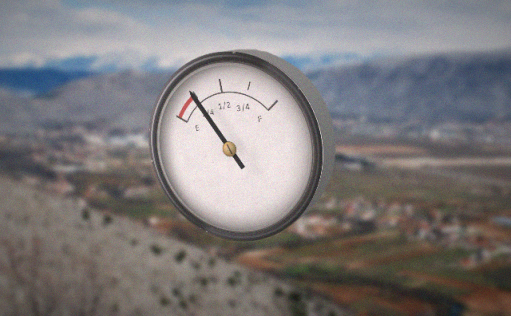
value=0.25
